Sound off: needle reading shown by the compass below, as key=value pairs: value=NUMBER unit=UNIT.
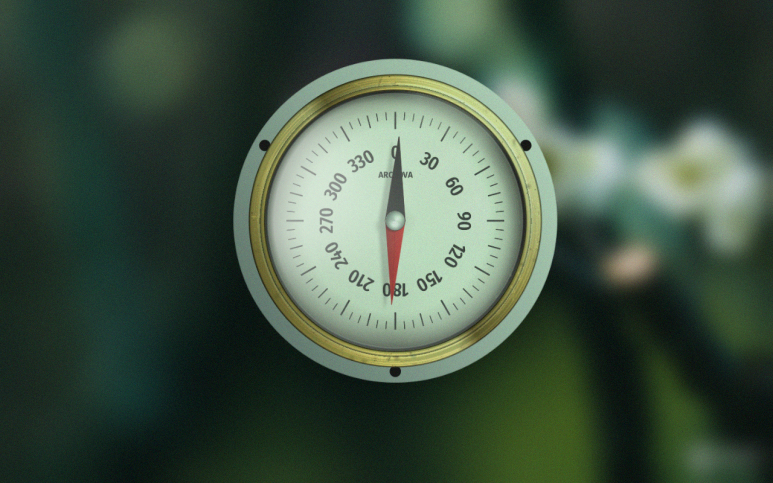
value=182.5 unit=°
